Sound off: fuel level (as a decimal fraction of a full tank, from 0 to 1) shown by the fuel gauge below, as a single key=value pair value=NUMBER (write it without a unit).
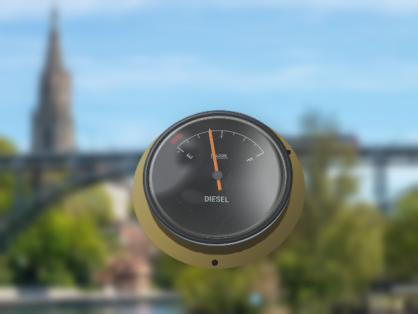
value=0.375
